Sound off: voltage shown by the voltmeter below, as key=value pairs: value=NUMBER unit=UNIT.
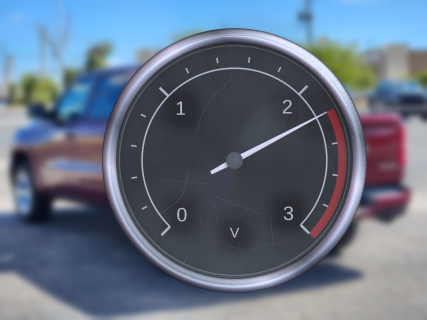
value=2.2 unit=V
